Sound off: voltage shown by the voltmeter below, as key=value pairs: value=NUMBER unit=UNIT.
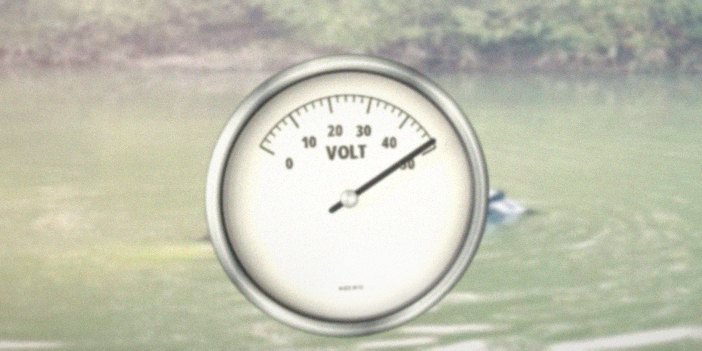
value=48 unit=V
